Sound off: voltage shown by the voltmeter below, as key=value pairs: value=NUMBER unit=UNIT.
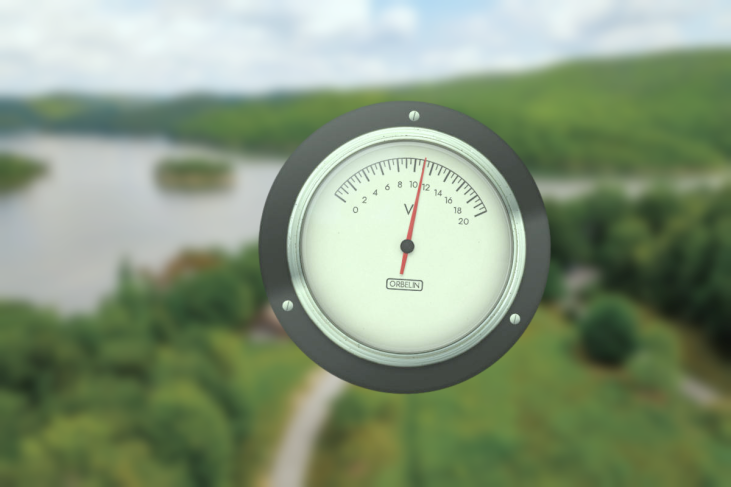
value=11 unit=V
